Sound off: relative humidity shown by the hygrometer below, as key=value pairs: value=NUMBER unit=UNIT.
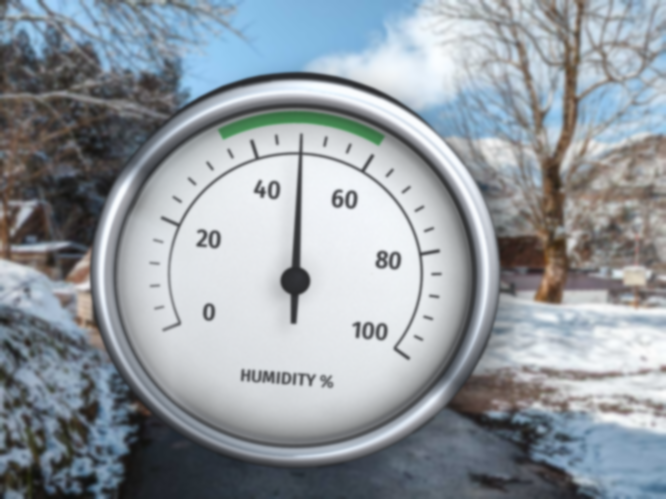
value=48 unit=%
